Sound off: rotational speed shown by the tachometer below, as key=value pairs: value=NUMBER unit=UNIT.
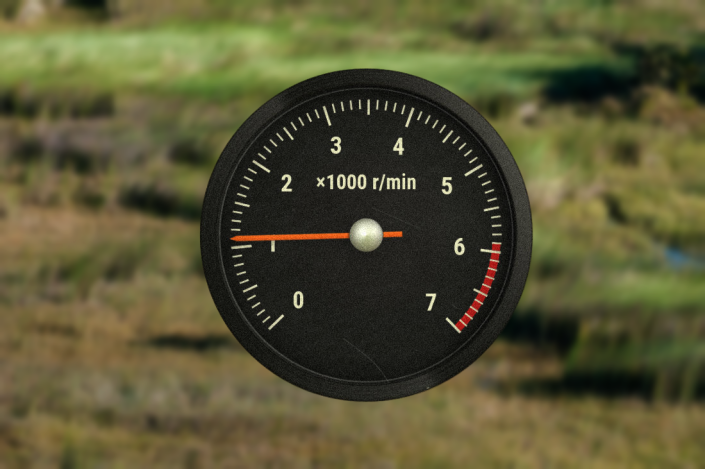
value=1100 unit=rpm
